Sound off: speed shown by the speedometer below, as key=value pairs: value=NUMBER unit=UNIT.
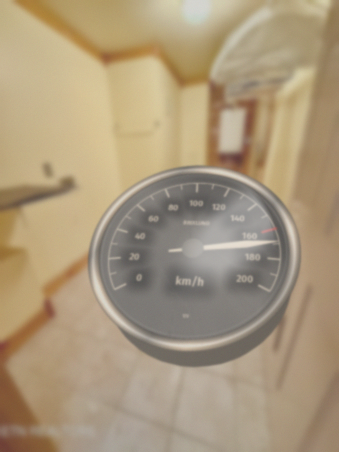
value=170 unit=km/h
